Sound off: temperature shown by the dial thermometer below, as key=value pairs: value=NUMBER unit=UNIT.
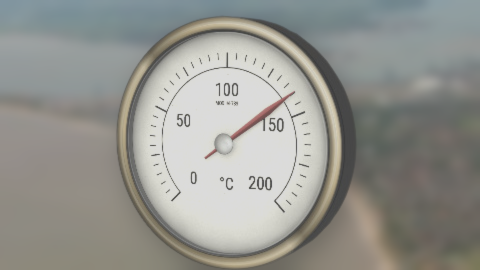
value=140 unit=°C
